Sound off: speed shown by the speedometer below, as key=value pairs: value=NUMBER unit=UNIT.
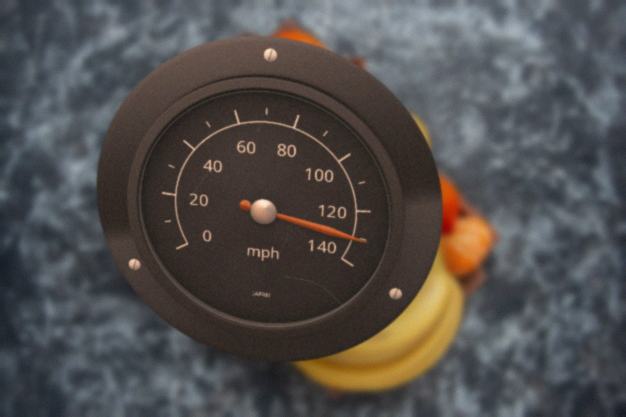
value=130 unit=mph
